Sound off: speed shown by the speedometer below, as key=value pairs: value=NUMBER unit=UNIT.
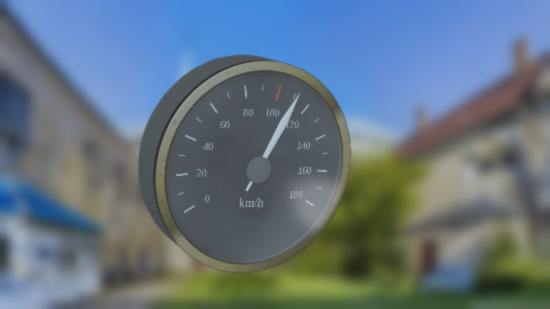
value=110 unit=km/h
